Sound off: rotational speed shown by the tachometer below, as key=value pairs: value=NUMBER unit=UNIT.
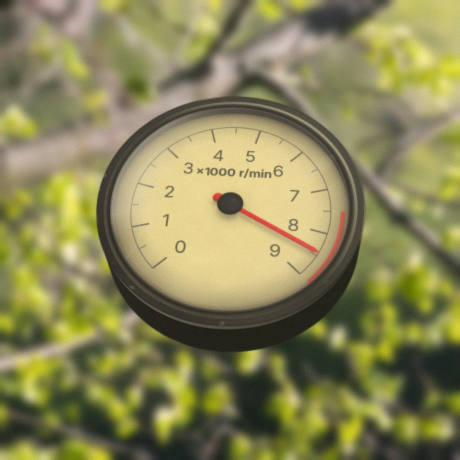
value=8500 unit=rpm
